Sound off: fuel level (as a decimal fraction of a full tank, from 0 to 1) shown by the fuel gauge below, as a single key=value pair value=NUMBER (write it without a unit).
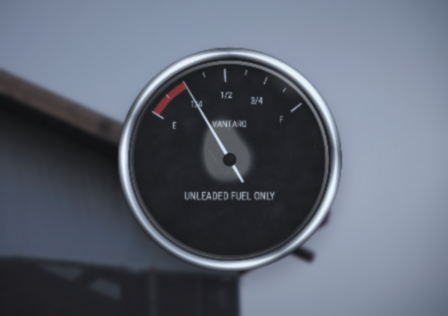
value=0.25
